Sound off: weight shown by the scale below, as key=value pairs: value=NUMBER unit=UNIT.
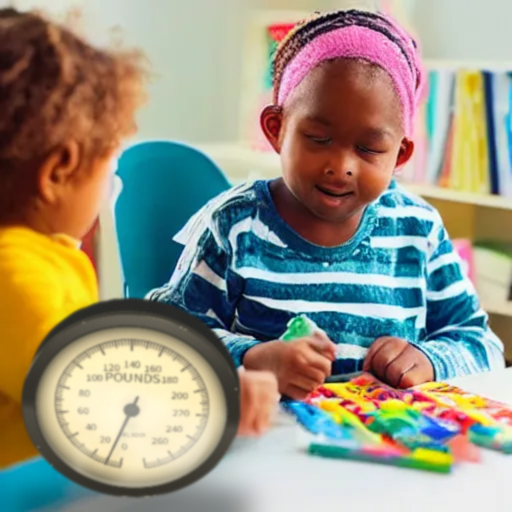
value=10 unit=lb
